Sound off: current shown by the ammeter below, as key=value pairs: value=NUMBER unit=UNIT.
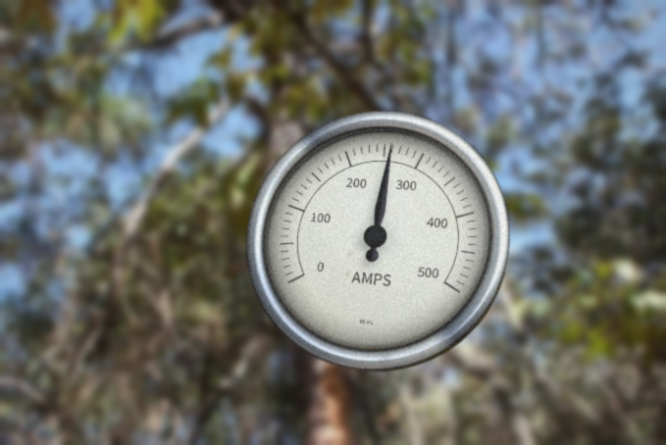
value=260 unit=A
